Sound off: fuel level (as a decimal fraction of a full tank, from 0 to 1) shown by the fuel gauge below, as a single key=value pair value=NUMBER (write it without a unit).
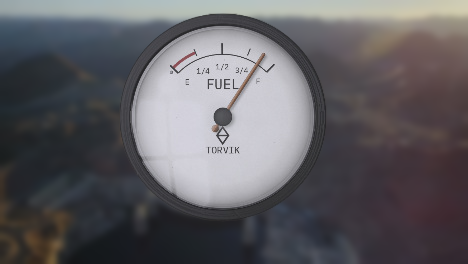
value=0.875
